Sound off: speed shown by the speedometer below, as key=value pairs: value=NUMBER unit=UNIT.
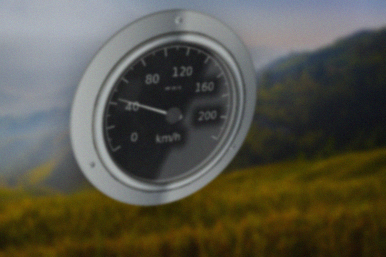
value=45 unit=km/h
